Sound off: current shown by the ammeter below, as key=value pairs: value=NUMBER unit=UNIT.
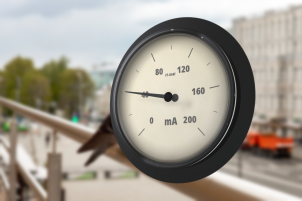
value=40 unit=mA
